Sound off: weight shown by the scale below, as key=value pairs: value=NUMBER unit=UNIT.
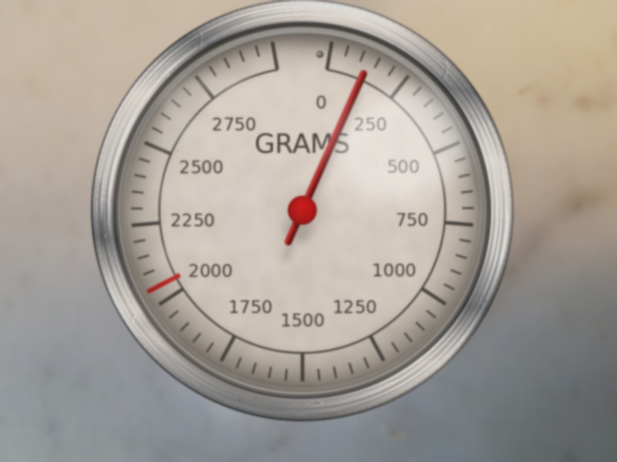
value=125 unit=g
